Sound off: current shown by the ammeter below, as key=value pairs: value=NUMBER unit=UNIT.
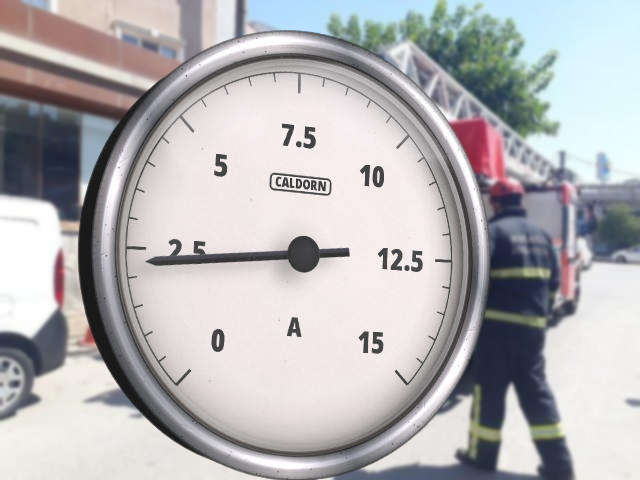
value=2.25 unit=A
